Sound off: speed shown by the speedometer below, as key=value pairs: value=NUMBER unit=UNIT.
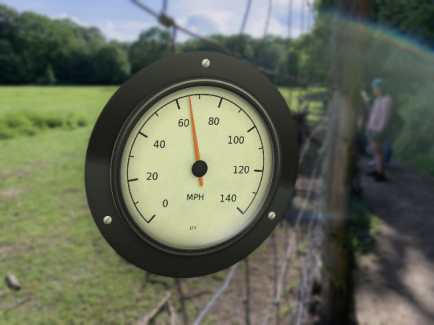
value=65 unit=mph
